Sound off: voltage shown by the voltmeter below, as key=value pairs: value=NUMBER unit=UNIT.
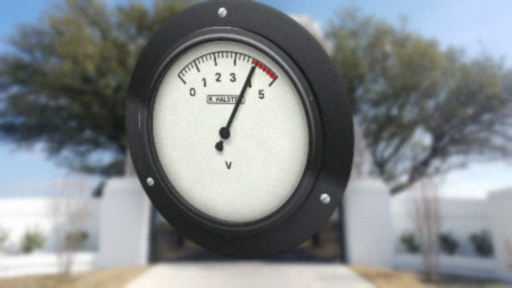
value=4 unit=V
